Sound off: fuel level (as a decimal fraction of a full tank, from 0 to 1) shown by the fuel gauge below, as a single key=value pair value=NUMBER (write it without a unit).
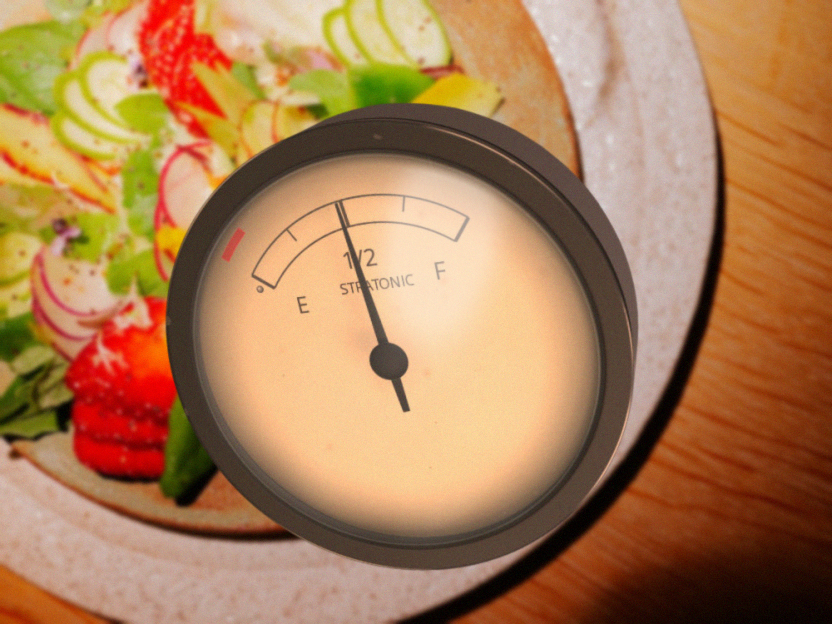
value=0.5
